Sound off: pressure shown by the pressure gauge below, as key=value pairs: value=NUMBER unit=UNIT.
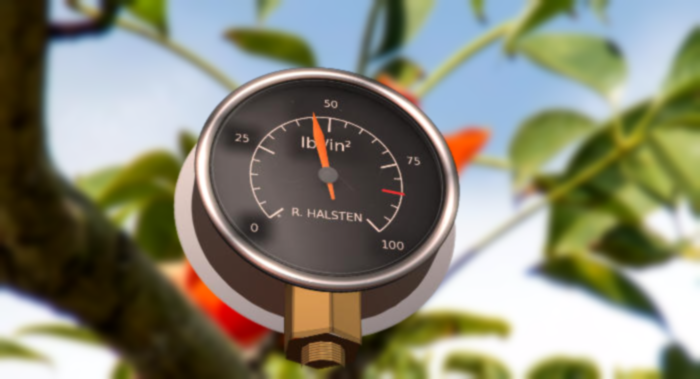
value=45 unit=psi
